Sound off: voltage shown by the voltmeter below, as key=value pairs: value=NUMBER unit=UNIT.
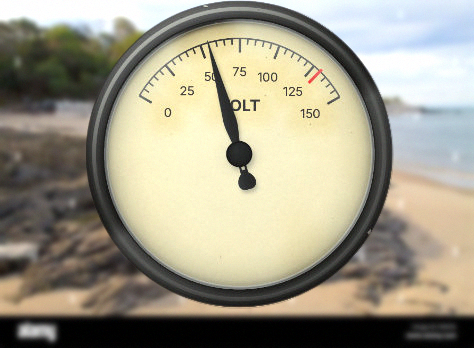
value=55 unit=V
